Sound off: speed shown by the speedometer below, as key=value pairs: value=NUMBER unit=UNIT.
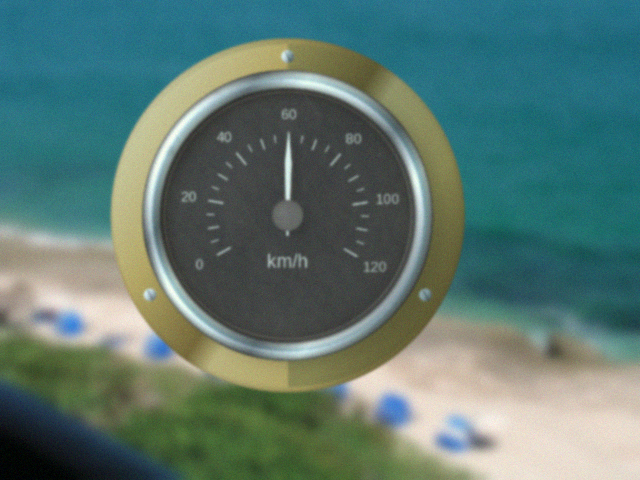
value=60 unit=km/h
